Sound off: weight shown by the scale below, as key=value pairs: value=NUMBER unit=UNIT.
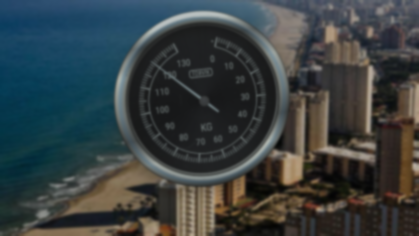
value=120 unit=kg
